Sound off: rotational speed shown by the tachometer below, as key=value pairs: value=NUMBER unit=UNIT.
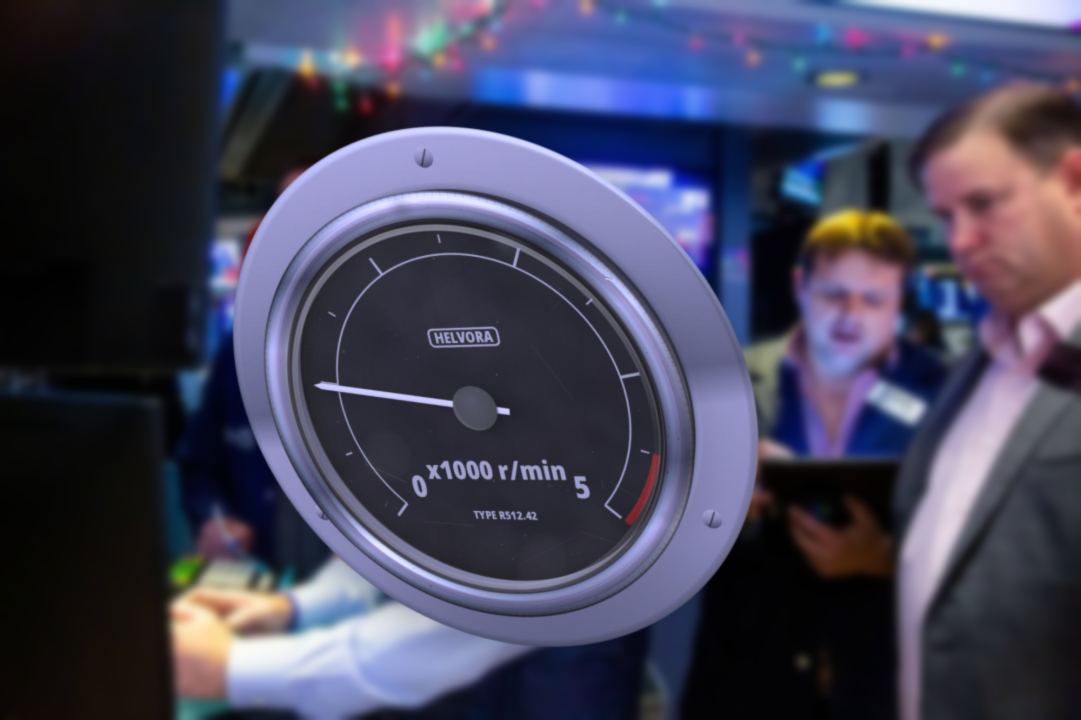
value=1000 unit=rpm
